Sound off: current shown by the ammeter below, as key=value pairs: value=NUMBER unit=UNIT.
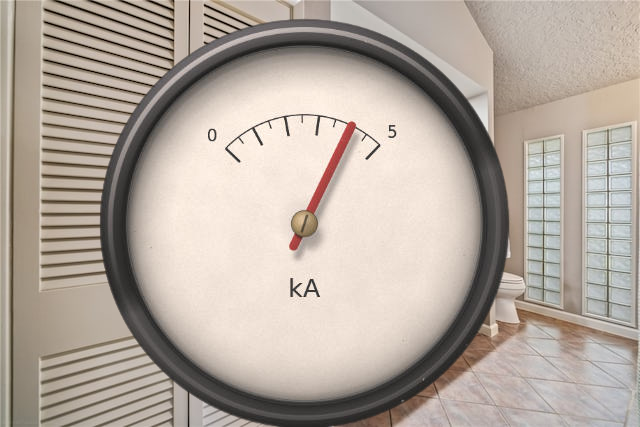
value=4 unit=kA
